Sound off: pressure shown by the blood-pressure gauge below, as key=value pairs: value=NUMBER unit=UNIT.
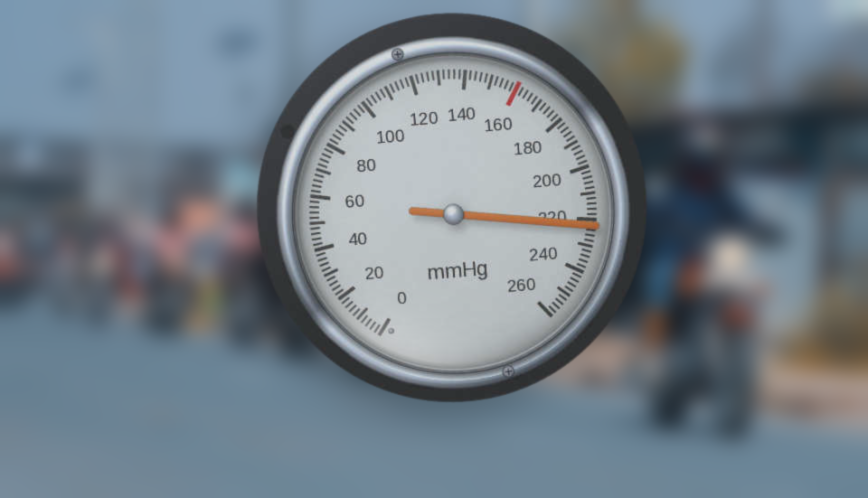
value=222 unit=mmHg
